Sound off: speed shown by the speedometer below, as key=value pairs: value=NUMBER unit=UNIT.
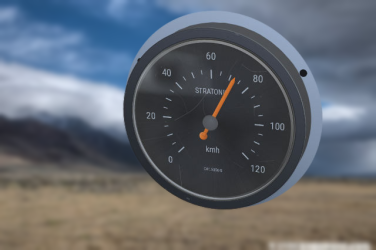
value=72.5 unit=km/h
